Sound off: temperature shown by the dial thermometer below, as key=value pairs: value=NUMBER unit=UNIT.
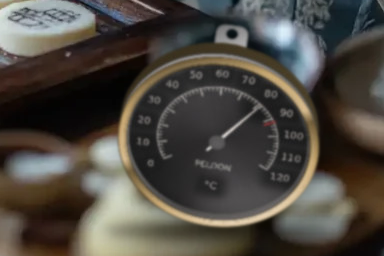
value=80 unit=°C
